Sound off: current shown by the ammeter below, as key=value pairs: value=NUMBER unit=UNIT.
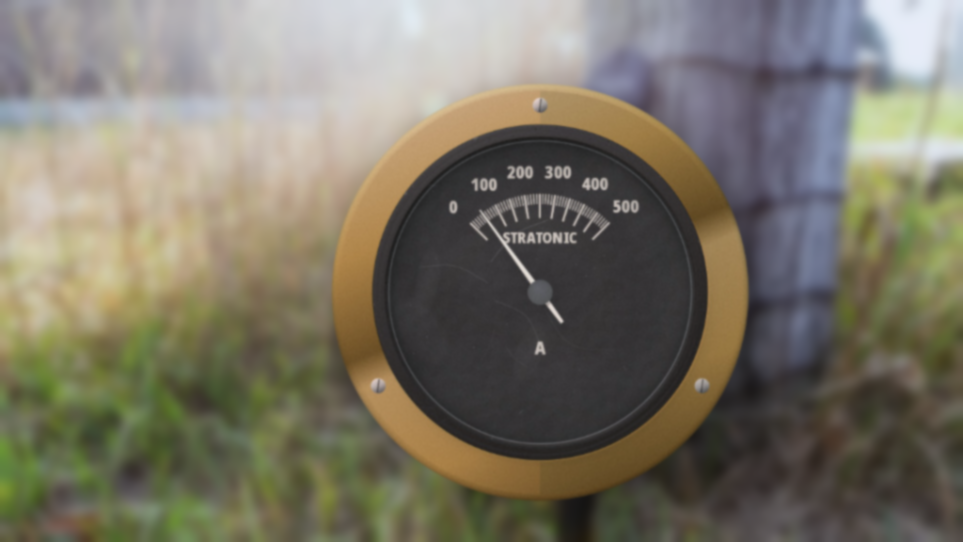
value=50 unit=A
